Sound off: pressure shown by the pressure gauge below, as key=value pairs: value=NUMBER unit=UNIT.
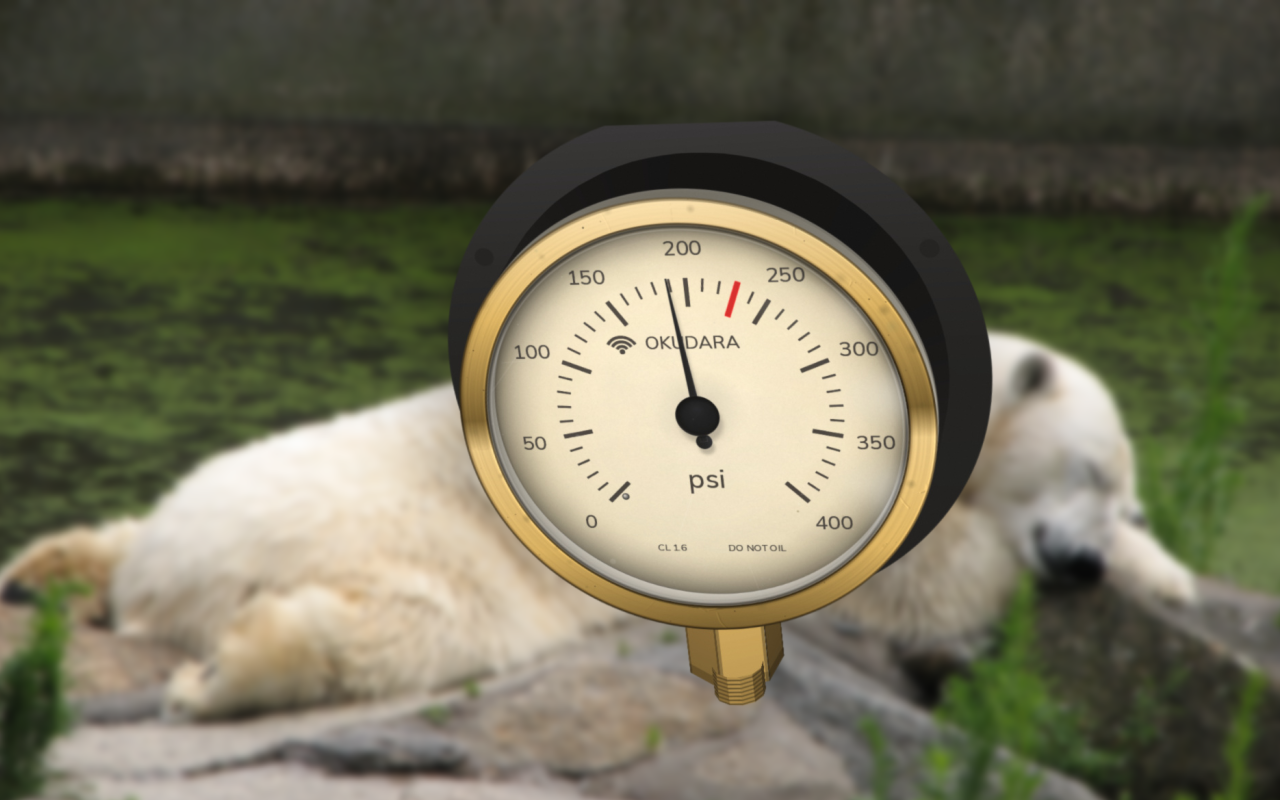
value=190 unit=psi
